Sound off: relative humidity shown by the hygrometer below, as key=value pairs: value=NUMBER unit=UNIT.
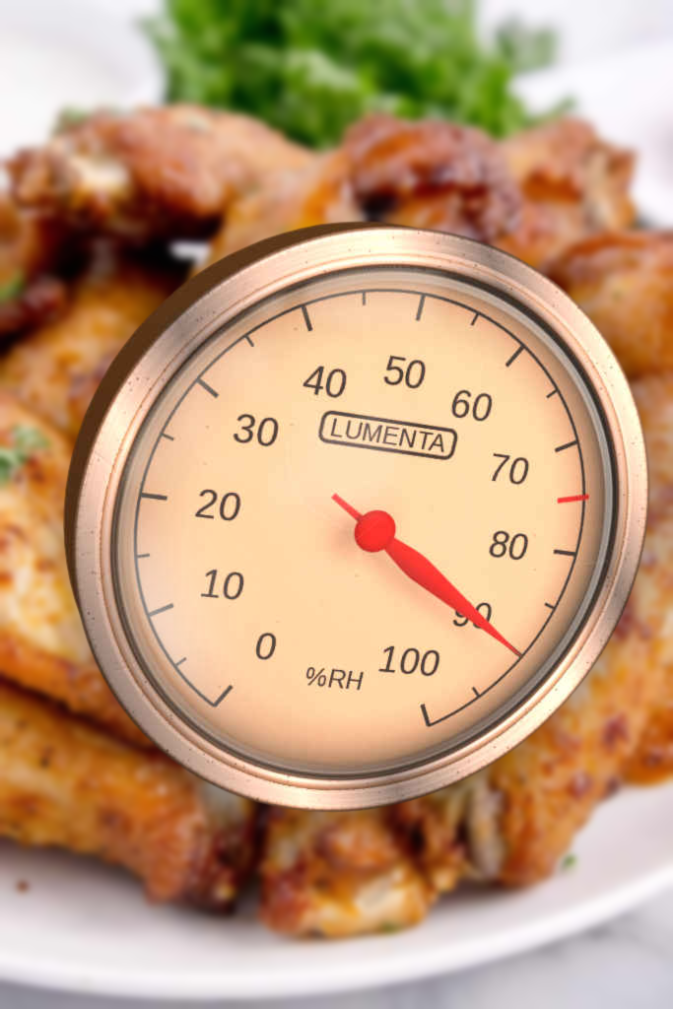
value=90 unit=%
